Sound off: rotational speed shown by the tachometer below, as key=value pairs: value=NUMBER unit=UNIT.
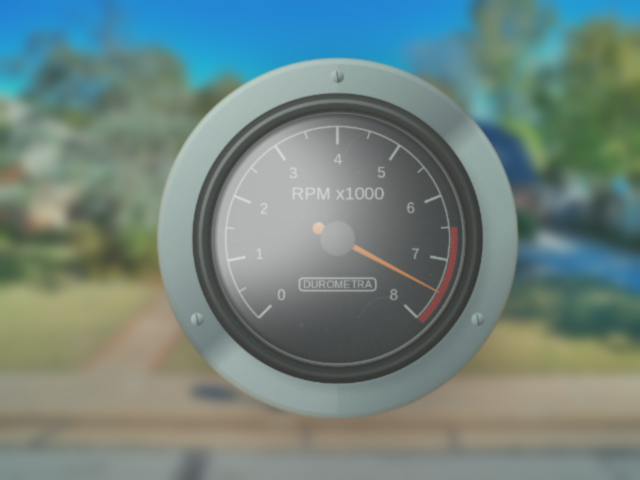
value=7500 unit=rpm
